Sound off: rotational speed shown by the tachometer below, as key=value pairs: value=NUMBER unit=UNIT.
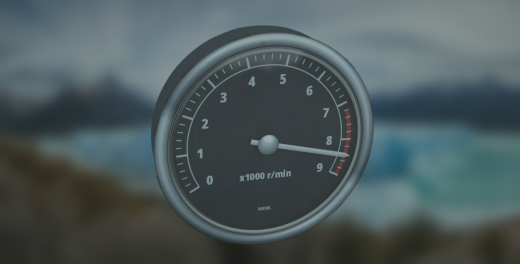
value=8400 unit=rpm
